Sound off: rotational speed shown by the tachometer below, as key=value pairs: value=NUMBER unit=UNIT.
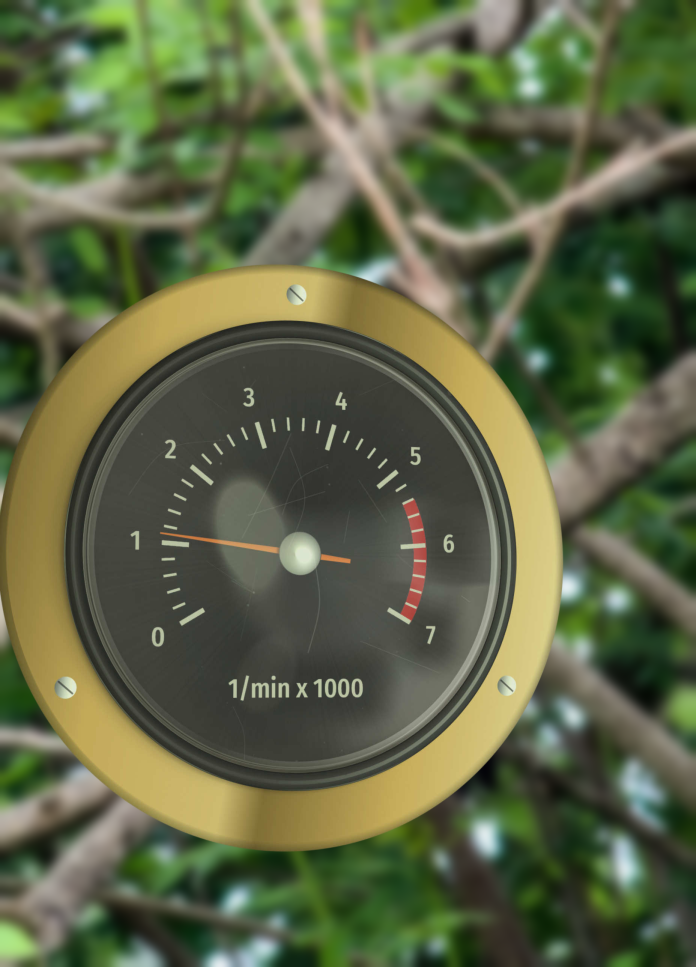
value=1100 unit=rpm
